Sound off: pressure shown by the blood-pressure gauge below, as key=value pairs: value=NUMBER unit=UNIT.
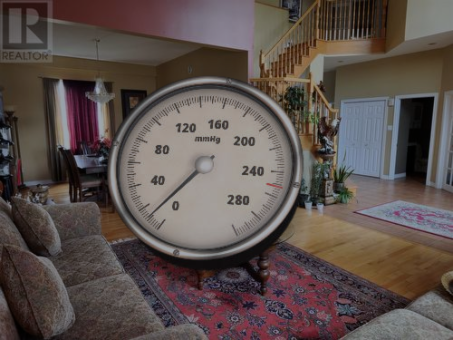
value=10 unit=mmHg
